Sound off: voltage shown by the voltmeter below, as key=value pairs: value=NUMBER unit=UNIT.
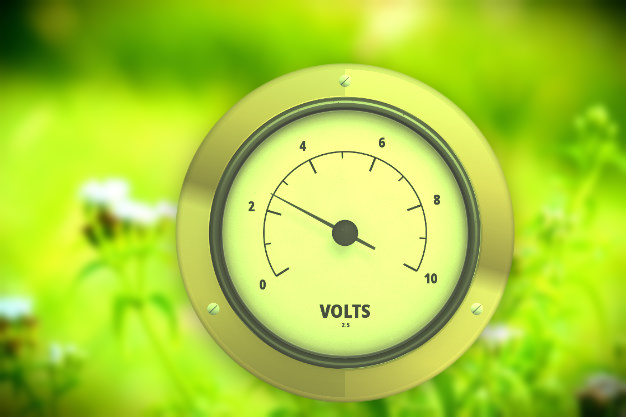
value=2.5 unit=V
